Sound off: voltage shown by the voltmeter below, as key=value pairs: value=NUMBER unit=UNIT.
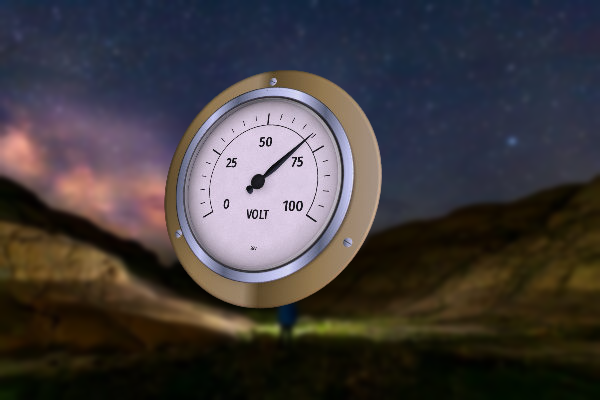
value=70 unit=V
